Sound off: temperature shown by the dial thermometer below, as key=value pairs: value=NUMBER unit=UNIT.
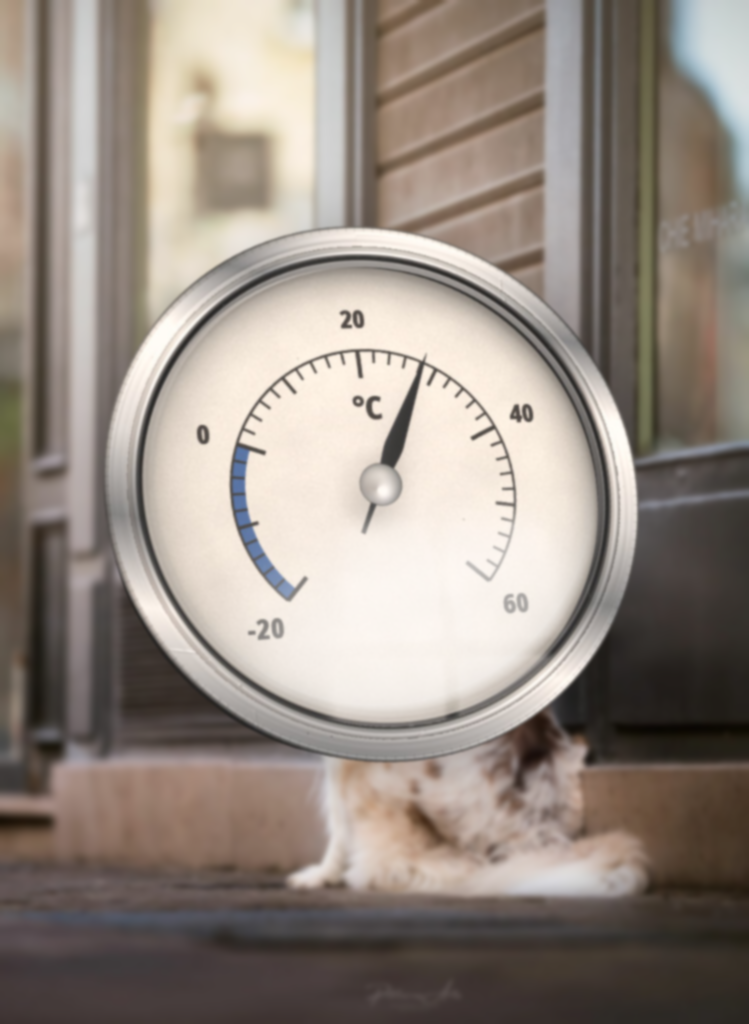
value=28 unit=°C
